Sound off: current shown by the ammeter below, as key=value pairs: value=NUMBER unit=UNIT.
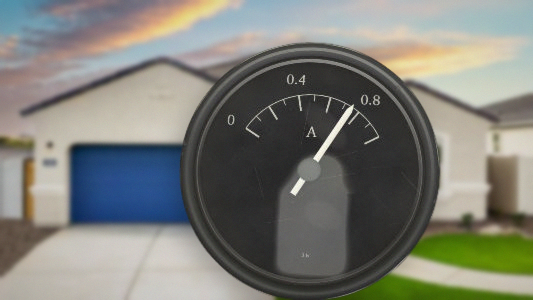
value=0.75 unit=A
